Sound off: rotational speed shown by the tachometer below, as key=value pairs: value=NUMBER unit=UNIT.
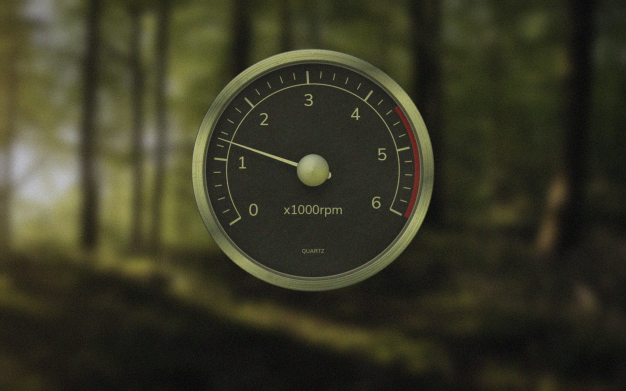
value=1300 unit=rpm
